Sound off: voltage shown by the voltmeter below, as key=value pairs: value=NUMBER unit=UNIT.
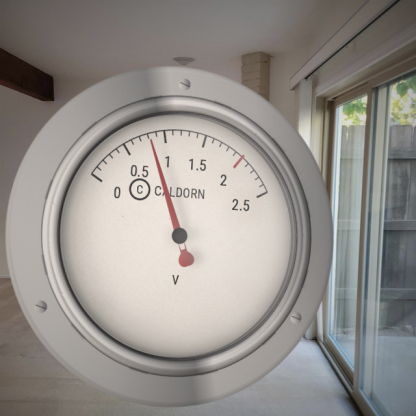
value=0.8 unit=V
